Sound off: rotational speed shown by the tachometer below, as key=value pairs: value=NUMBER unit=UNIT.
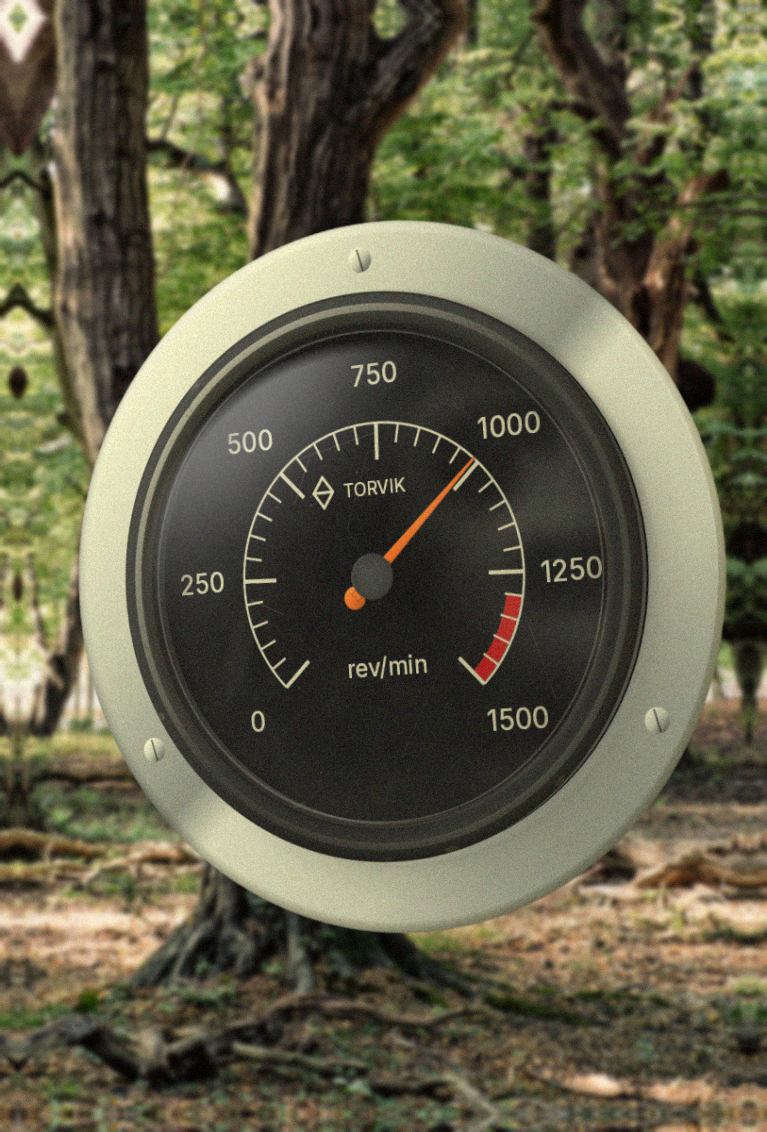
value=1000 unit=rpm
